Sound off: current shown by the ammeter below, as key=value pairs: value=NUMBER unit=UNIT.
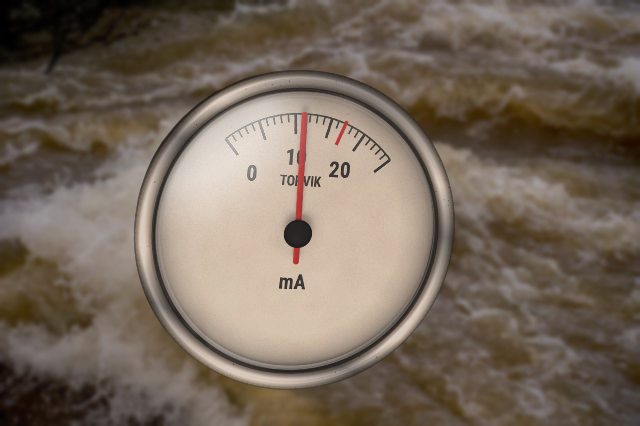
value=11 unit=mA
